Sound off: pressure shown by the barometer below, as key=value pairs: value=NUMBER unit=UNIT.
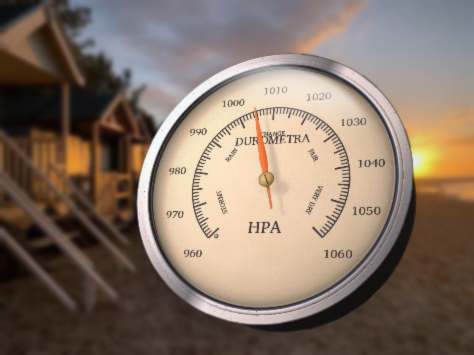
value=1005 unit=hPa
